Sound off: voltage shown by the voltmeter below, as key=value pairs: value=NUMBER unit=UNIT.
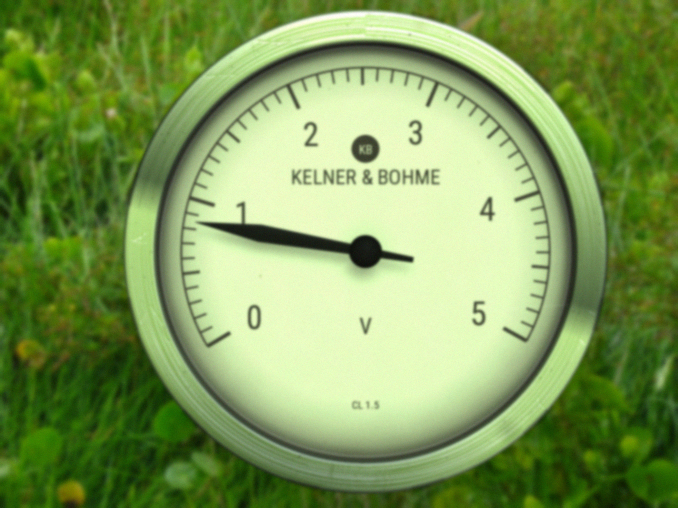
value=0.85 unit=V
